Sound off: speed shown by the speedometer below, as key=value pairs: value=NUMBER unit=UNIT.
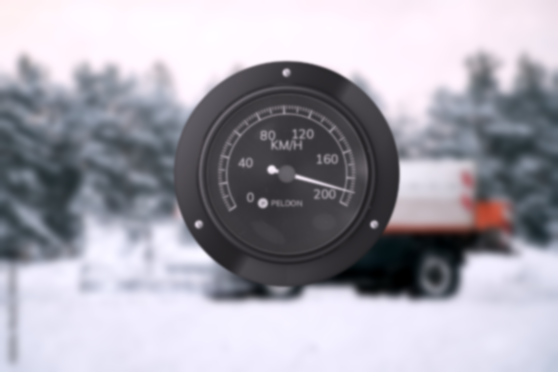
value=190 unit=km/h
